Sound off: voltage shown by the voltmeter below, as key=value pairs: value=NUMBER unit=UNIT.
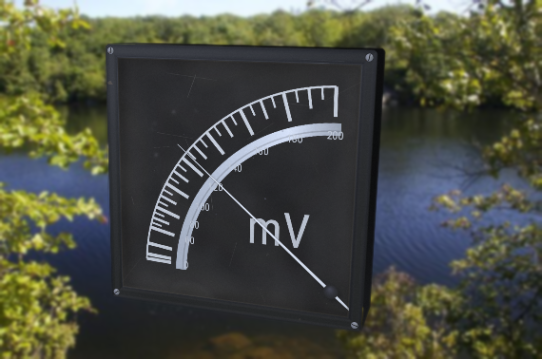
value=125 unit=mV
